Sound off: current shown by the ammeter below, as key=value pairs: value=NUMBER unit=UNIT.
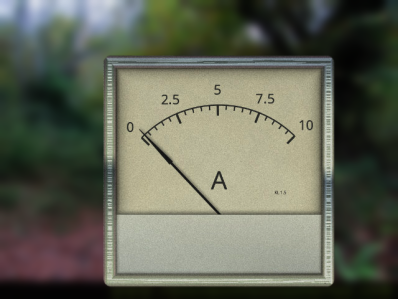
value=0.25 unit=A
